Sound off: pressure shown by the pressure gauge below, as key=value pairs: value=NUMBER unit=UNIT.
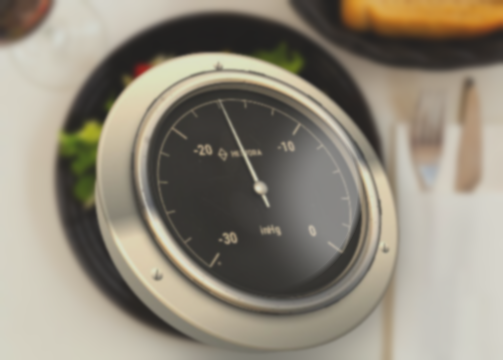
value=-16 unit=inHg
